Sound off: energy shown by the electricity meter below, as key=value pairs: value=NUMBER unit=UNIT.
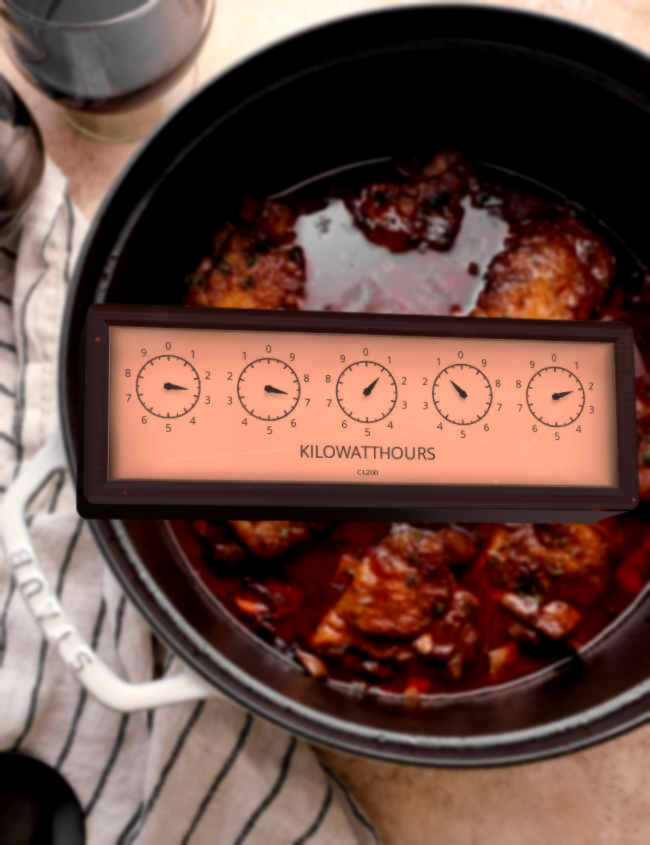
value=27112 unit=kWh
